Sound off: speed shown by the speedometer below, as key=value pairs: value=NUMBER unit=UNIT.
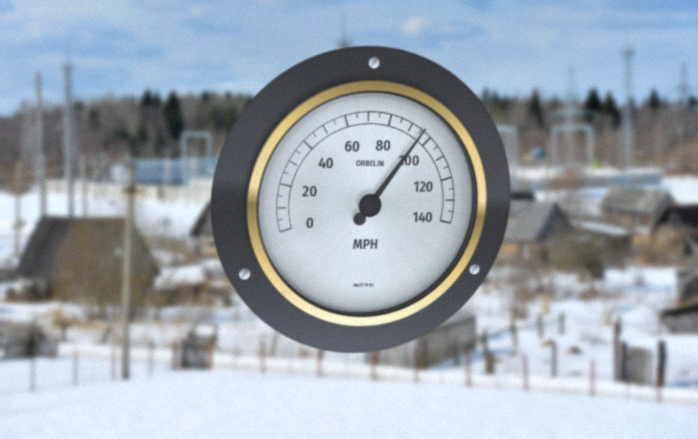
value=95 unit=mph
